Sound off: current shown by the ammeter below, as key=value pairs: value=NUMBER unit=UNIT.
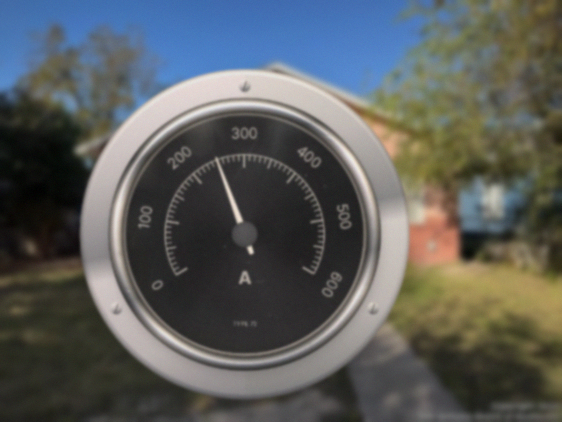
value=250 unit=A
